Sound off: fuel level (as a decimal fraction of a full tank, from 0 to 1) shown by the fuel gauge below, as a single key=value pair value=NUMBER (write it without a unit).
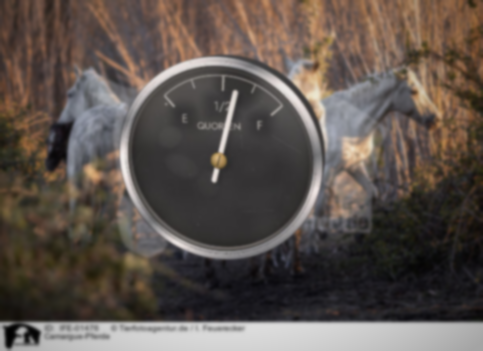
value=0.625
